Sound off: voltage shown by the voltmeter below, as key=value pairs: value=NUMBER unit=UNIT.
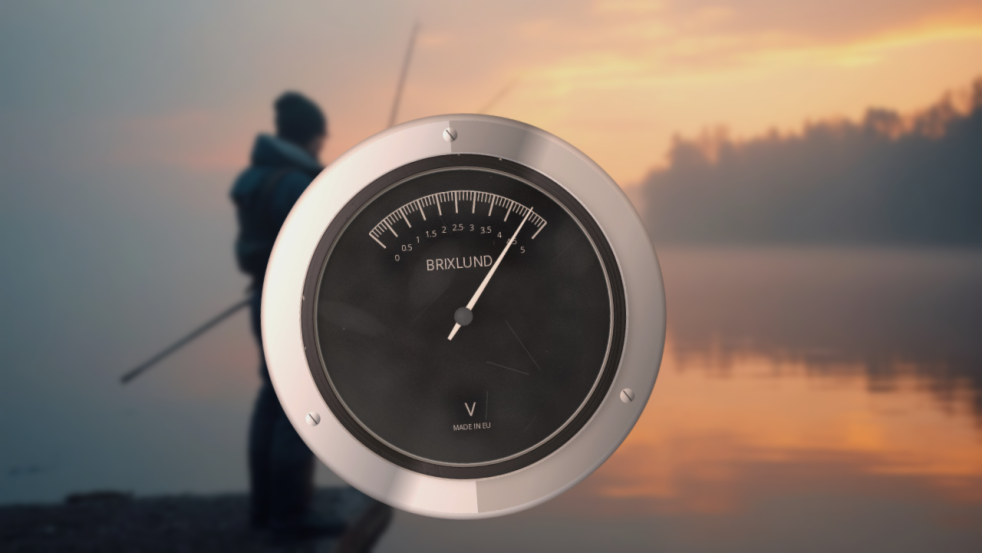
value=4.5 unit=V
